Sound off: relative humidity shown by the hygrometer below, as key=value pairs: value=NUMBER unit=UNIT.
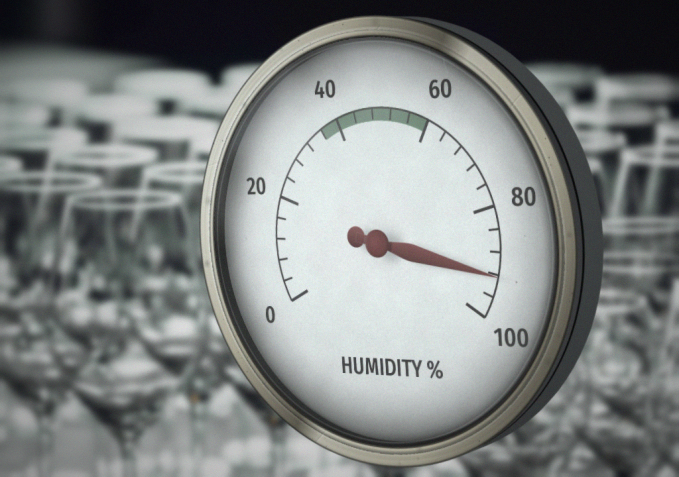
value=92 unit=%
